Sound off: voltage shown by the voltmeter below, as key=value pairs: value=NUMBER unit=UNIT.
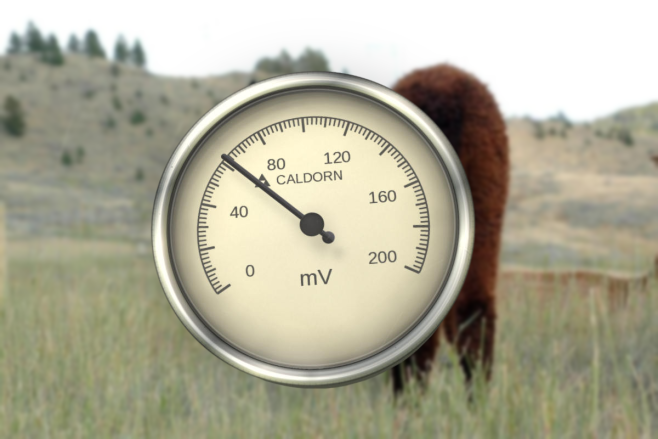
value=62 unit=mV
